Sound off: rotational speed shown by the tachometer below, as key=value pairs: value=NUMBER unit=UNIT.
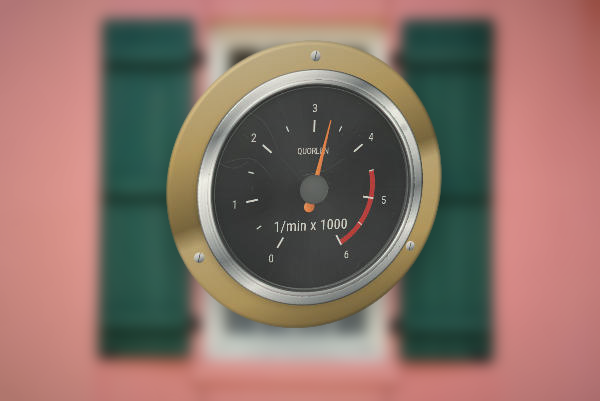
value=3250 unit=rpm
